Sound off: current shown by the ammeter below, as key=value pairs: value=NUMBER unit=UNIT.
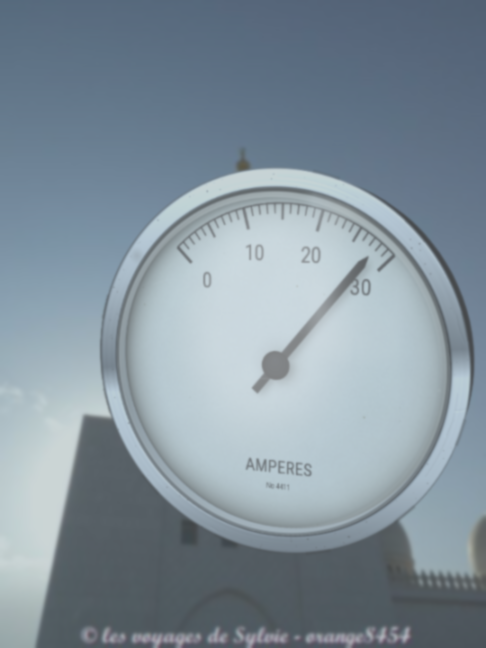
value=28 unit=A
